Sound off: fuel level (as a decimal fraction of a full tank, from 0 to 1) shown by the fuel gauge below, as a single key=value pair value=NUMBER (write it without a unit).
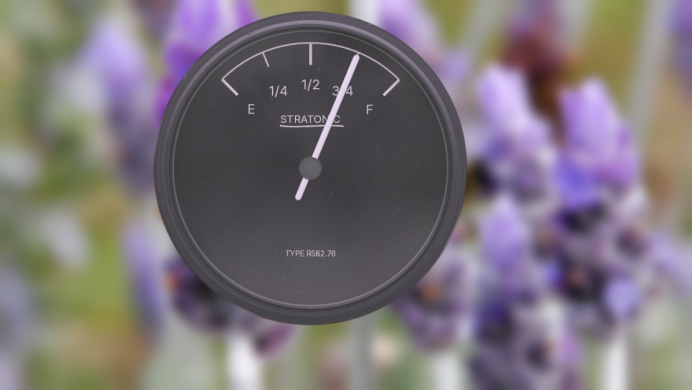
value=0.75
